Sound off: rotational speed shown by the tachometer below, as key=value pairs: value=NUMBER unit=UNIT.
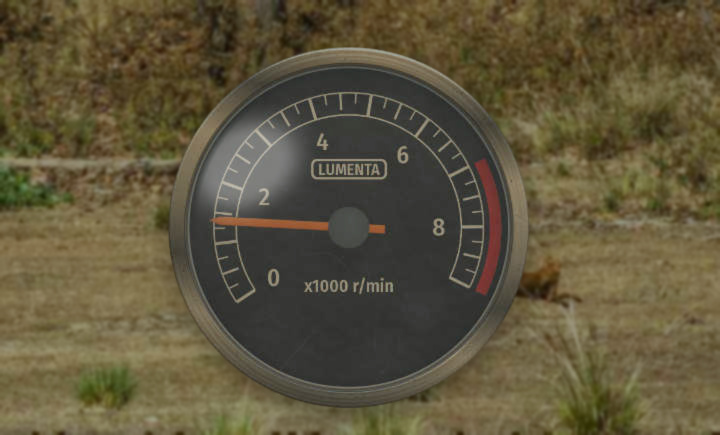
value=1375 unit=rpm
